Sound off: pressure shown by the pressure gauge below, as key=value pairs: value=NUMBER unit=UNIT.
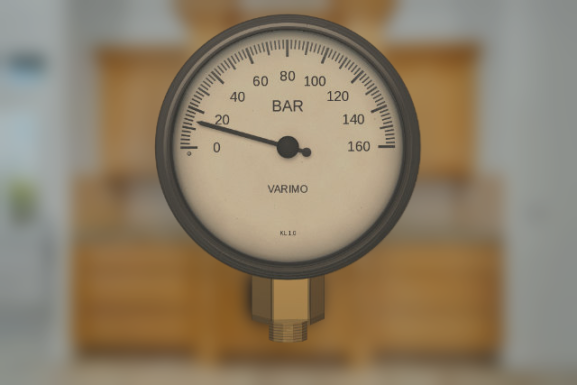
value=14 unit=bar
